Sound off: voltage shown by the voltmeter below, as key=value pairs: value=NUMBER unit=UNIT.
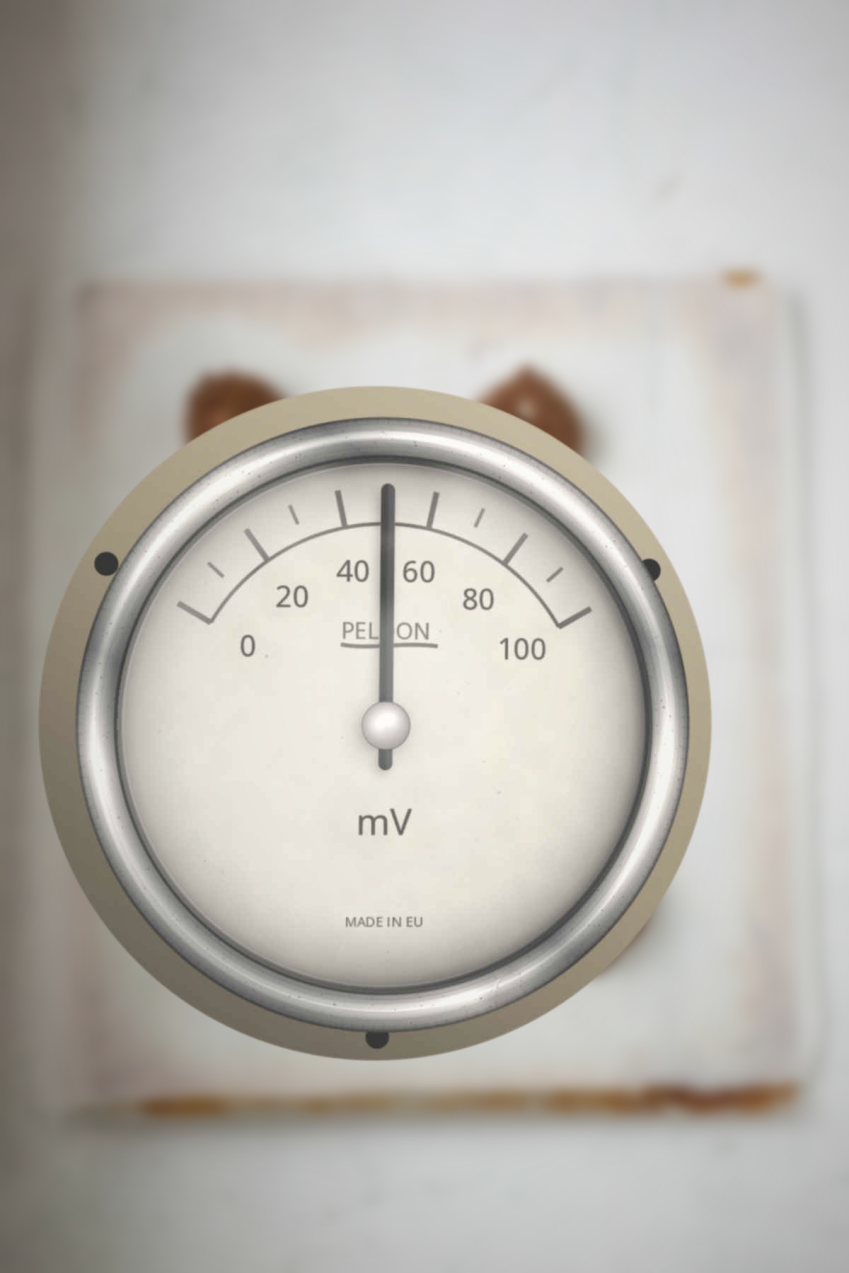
value=50 unit=mV
